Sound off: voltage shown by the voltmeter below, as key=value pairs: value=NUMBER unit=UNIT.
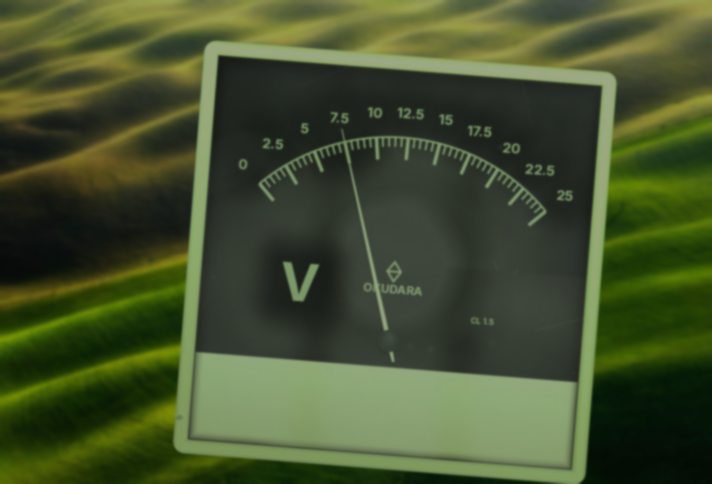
value=7.5 unit=V
